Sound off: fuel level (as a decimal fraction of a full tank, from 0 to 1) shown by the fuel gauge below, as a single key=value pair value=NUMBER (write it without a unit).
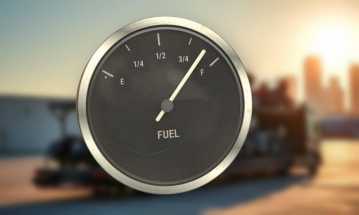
value=0.875
